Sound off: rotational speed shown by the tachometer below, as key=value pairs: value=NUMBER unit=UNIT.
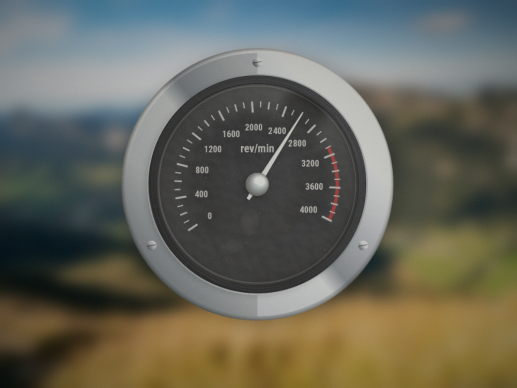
value=2600 unit=rpm
